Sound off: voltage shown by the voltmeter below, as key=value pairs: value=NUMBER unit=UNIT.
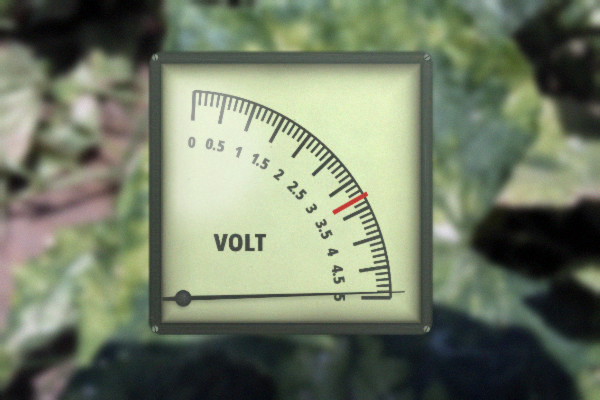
value=4.9 unit=V
